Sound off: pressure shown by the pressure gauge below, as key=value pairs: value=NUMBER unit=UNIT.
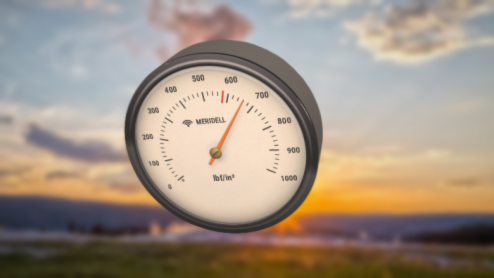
value=660 unit=psi
